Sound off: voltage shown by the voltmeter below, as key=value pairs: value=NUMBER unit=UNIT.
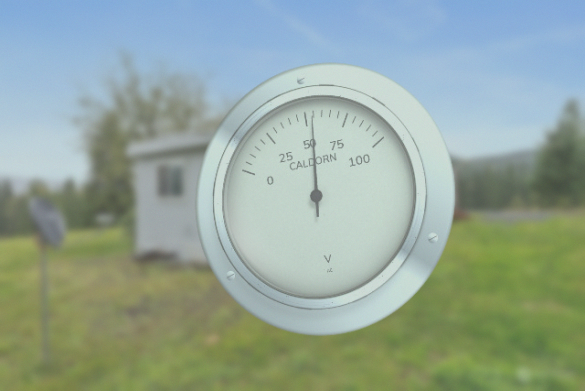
value=55 unit=V
